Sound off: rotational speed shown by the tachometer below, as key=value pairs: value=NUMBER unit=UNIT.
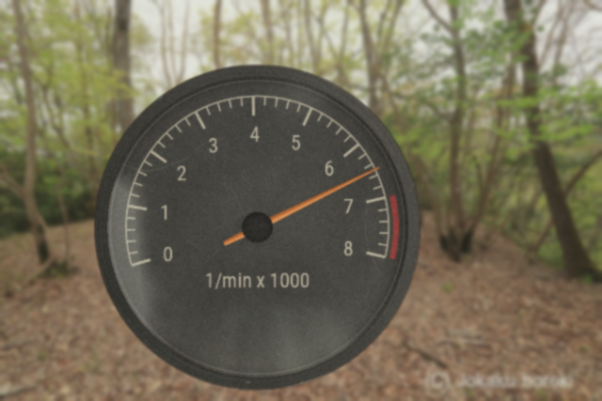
value=6500 unit=rpm
